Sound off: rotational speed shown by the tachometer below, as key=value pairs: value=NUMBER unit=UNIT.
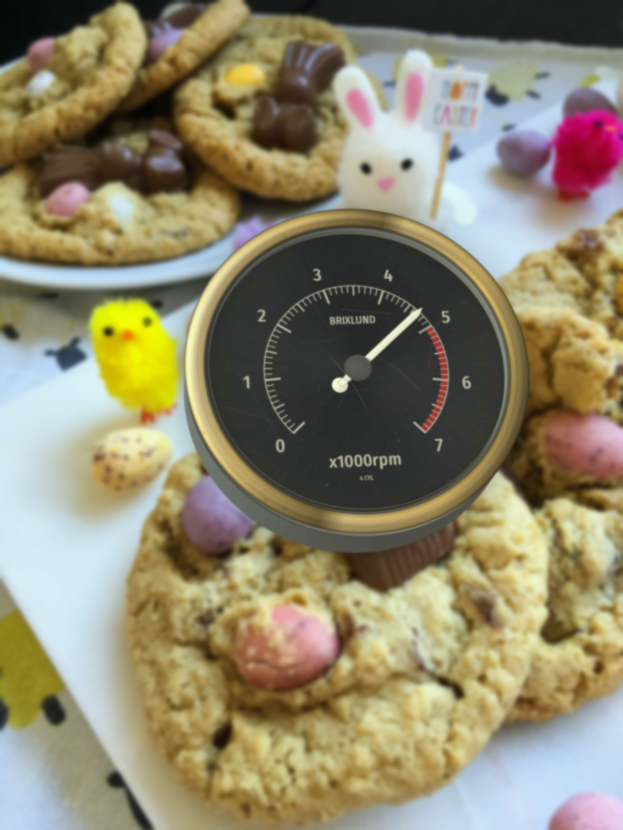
value=4700 unit=rpm
